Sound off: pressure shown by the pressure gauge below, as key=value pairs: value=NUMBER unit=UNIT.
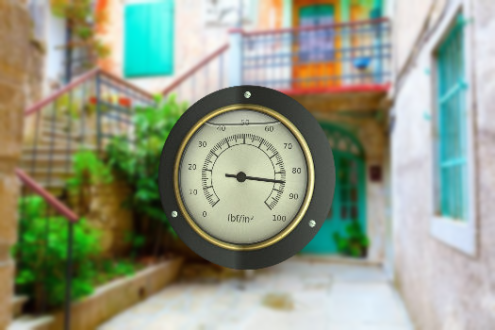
value=85 unit=psi
